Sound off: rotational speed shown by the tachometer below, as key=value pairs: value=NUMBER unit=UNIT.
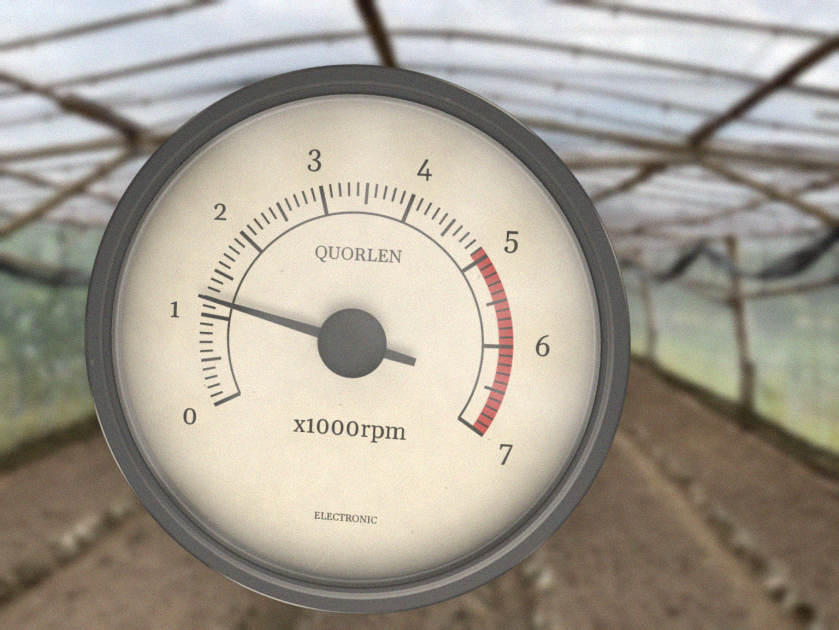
value=1200 unit=rpm
